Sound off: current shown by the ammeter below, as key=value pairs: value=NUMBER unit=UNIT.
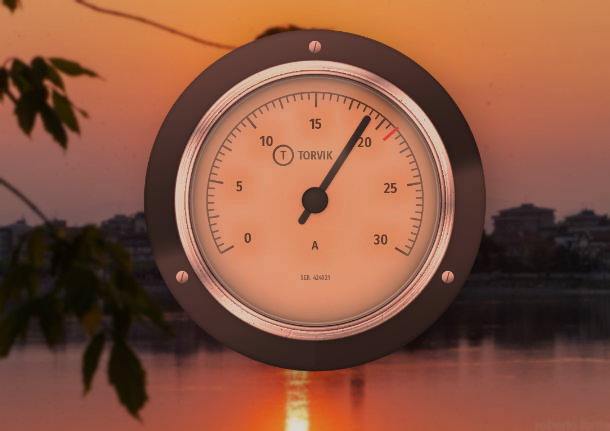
value=19 unit=A
